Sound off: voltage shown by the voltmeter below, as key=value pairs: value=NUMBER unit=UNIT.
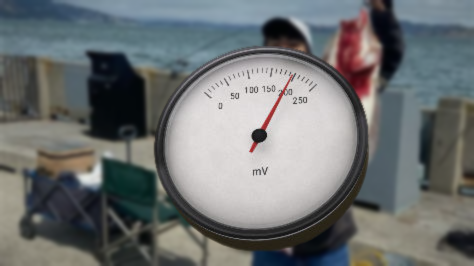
value=200 unit=mV
